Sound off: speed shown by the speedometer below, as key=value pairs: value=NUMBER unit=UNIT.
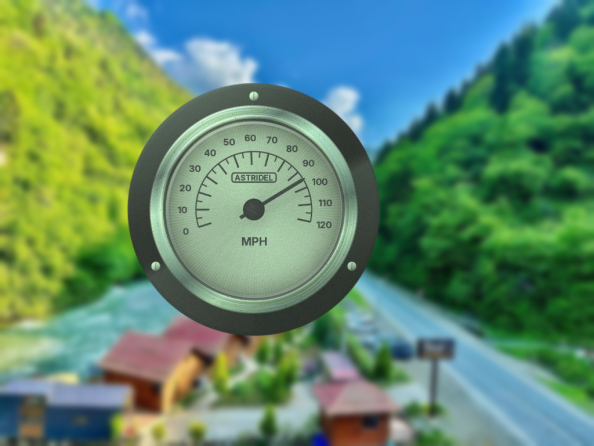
value=95 unit=mph
